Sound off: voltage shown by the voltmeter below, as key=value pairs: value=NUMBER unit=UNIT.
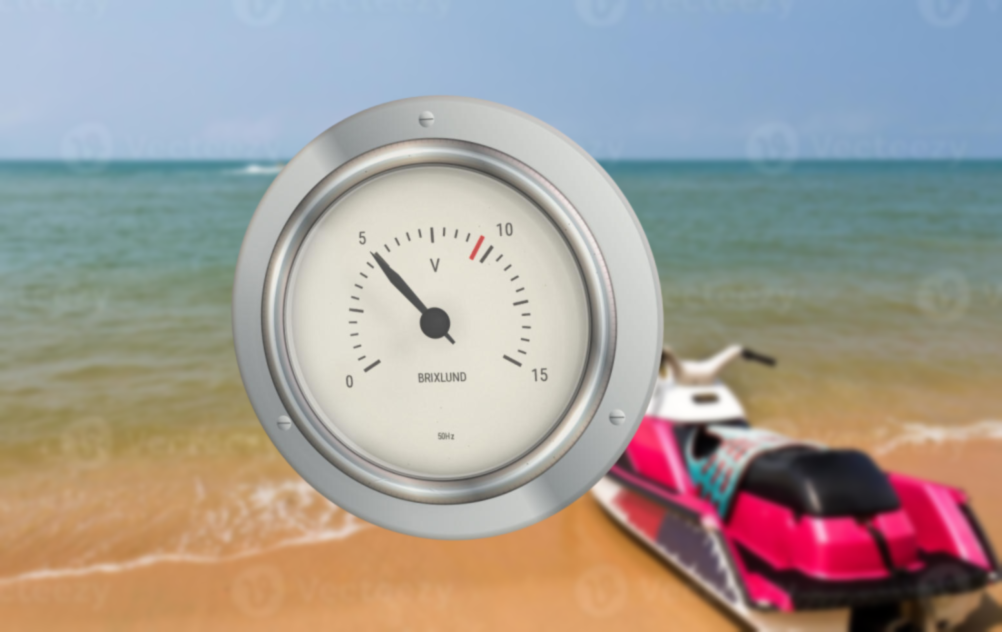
value=5 unit=V
